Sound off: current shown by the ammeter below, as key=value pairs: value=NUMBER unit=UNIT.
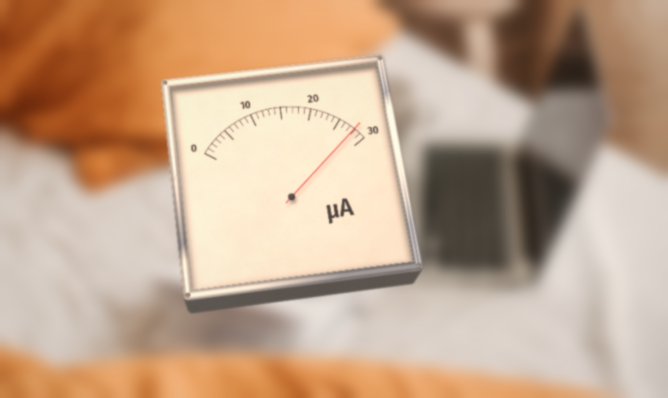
value=28 unit=µA
